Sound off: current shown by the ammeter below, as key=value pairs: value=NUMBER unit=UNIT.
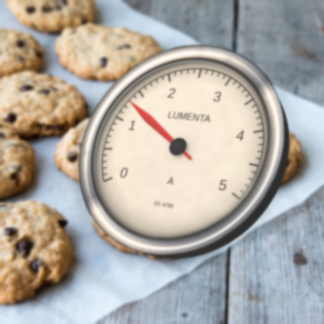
value=1.3 unit=A
